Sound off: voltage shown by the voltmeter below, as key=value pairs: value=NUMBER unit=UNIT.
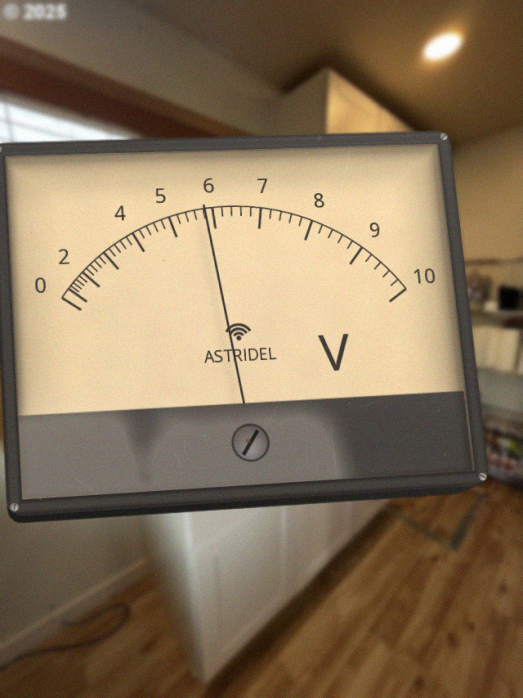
value=5.8 unit=V
